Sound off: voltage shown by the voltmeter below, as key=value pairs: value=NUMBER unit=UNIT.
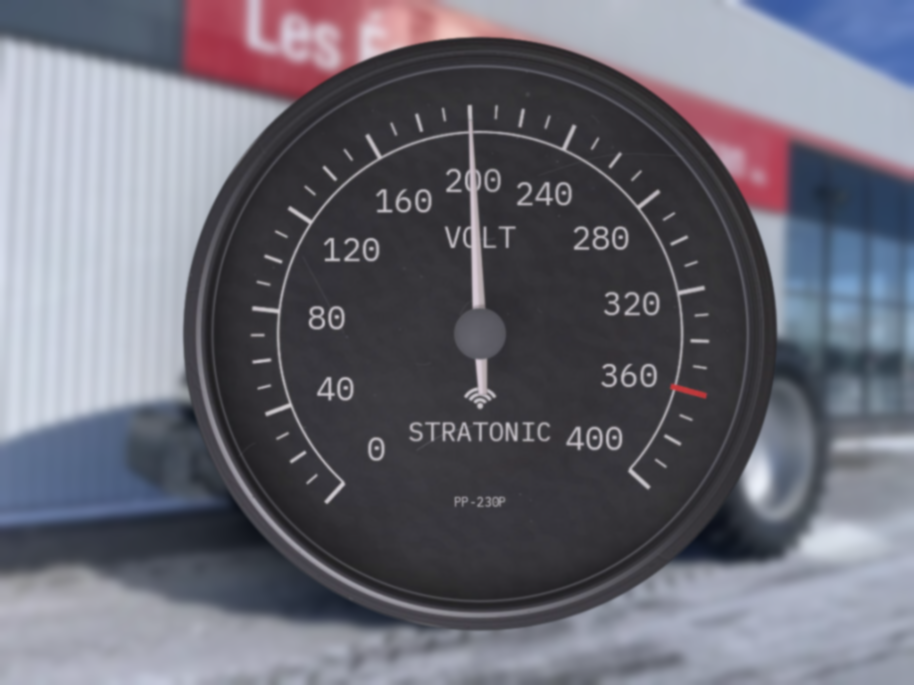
value=200 unit=V
